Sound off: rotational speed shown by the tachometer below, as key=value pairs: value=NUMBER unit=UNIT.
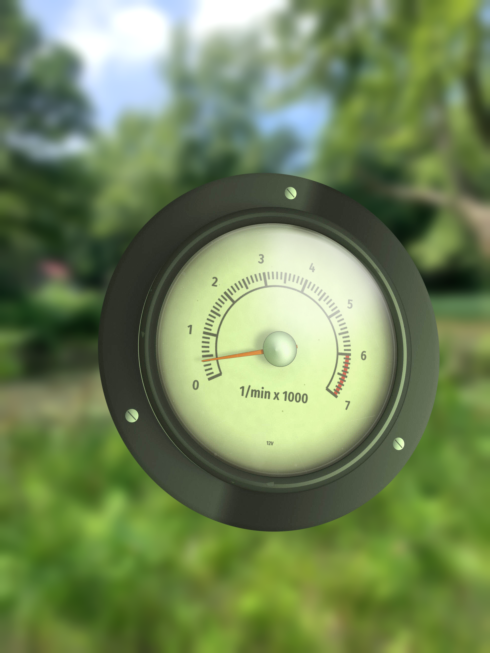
value=400 unit=rpm
